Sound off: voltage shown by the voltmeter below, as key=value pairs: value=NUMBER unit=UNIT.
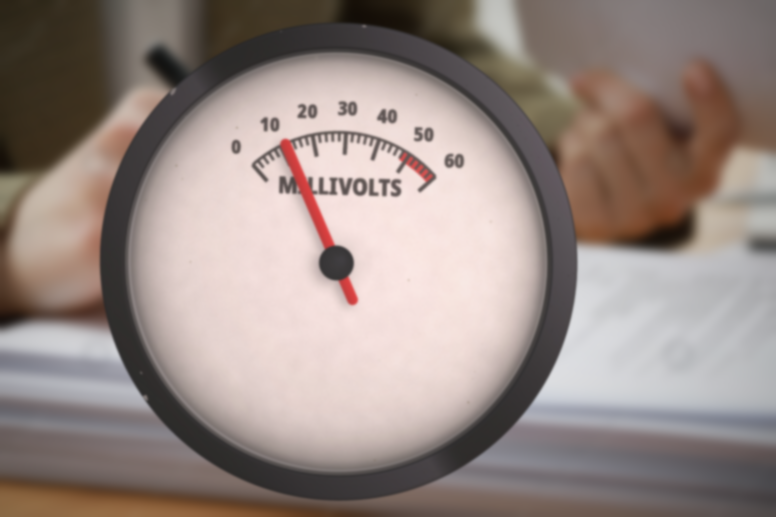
value=12 unit=mV
